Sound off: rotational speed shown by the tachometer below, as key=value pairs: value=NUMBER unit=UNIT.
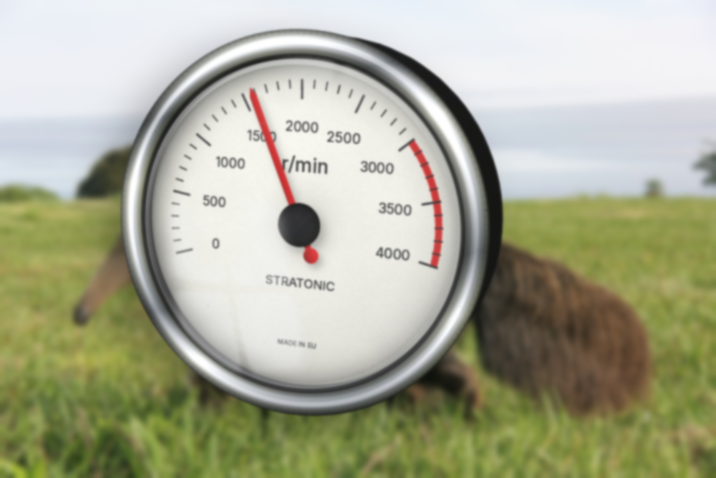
value=1600 unit=rpm
